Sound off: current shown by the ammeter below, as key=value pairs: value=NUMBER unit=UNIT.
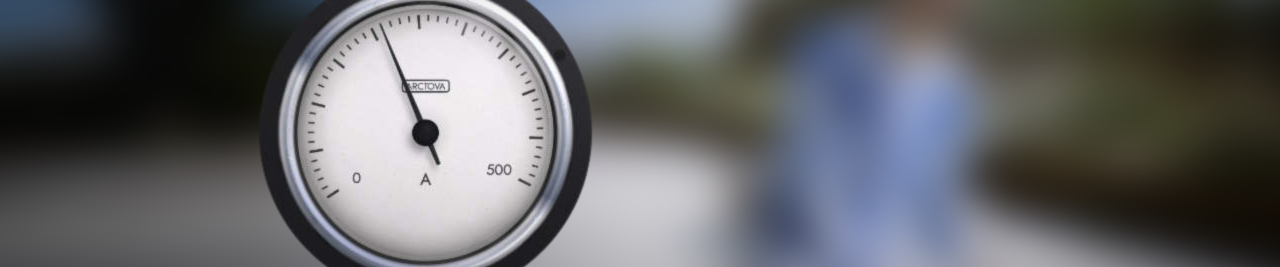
value=210 unit=A
